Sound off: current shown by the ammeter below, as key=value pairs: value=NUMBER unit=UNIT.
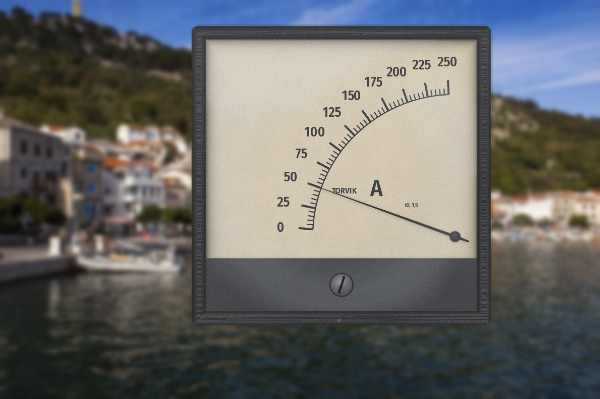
value=50 unit=A
